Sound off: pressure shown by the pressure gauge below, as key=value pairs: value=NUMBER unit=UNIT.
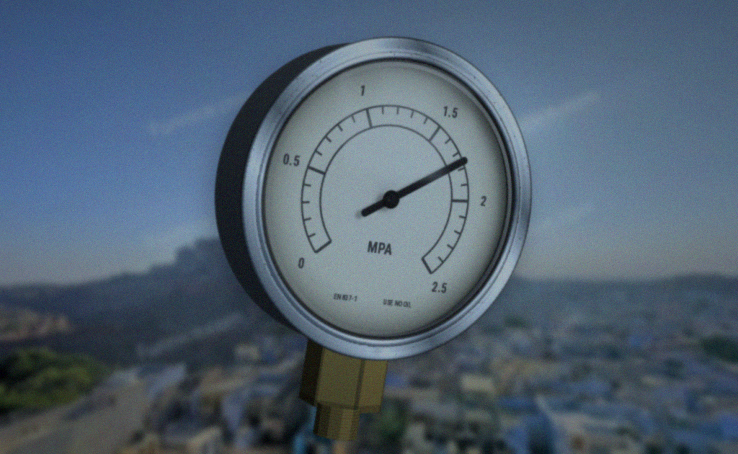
value=1.75 unit=MPa
